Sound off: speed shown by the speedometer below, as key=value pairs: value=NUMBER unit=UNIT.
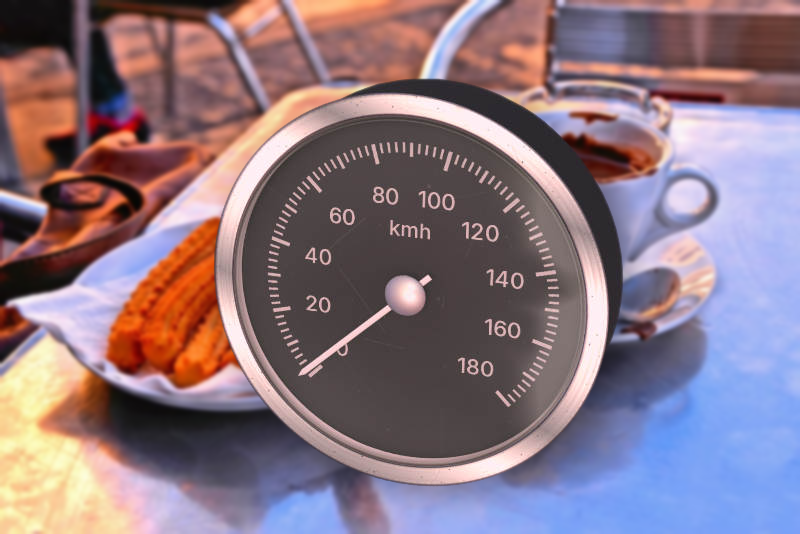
value=2 unit=km/h
